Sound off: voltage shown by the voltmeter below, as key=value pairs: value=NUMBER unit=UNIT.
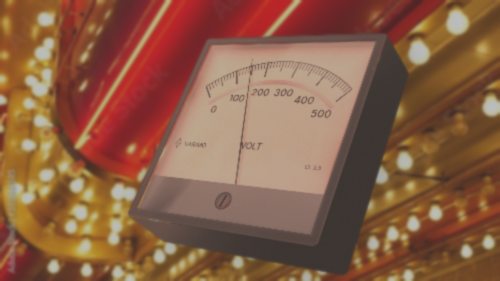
value=150 unit=V
